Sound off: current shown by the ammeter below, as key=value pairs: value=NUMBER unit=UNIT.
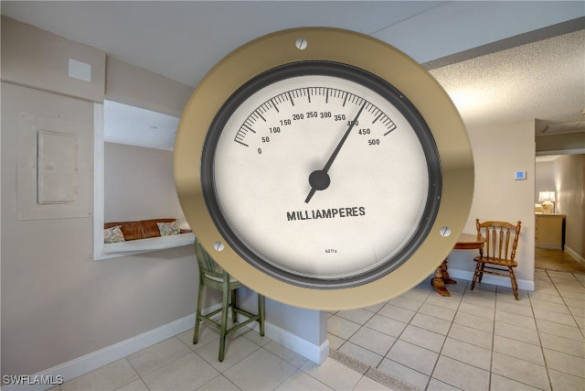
value=400 unit=mA
